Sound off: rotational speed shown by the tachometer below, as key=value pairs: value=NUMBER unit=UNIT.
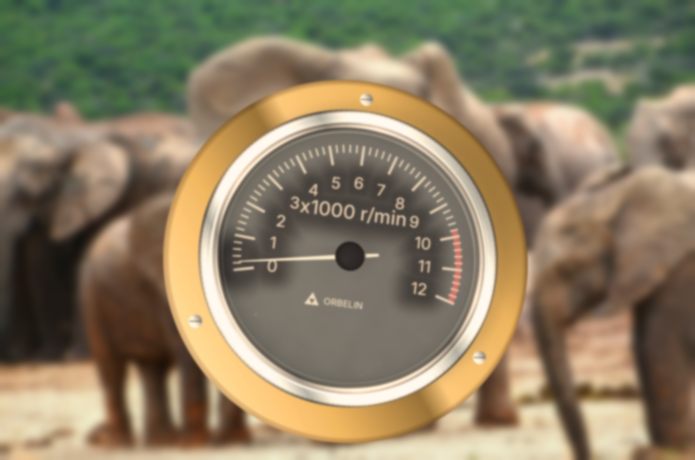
value=200 unit=rpm
